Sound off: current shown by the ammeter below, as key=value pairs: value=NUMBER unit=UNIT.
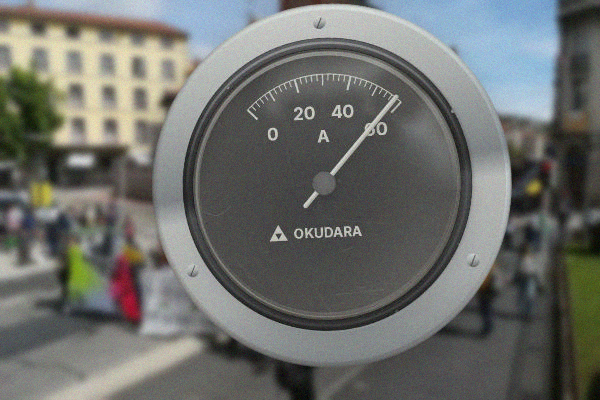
value=58 unit=A
